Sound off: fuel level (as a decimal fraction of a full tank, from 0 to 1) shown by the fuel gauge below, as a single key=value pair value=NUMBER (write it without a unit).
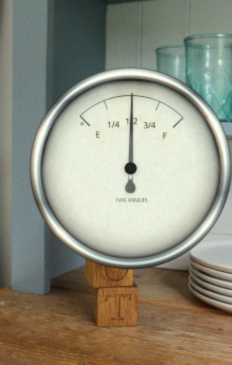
value=0.5
